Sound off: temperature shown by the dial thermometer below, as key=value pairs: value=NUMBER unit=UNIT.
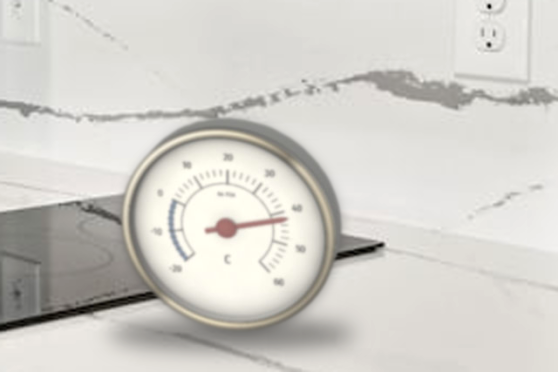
value=42 unit=°C
